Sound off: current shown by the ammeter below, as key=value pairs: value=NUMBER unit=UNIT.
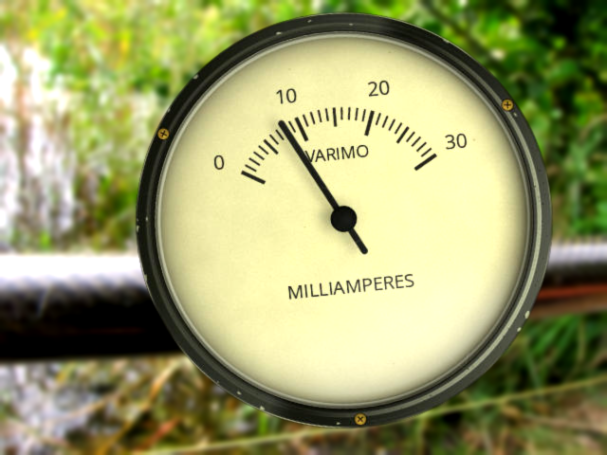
value=8 unit=mA
